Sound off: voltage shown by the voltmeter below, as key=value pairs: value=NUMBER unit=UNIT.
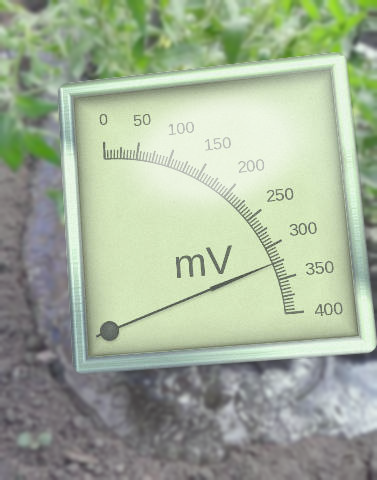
value=325 unit=mV
